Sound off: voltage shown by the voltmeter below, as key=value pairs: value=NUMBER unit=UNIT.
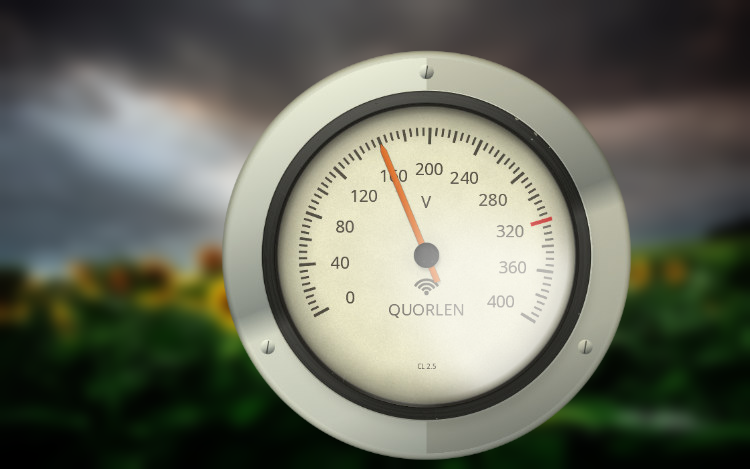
value=160 unit=V
